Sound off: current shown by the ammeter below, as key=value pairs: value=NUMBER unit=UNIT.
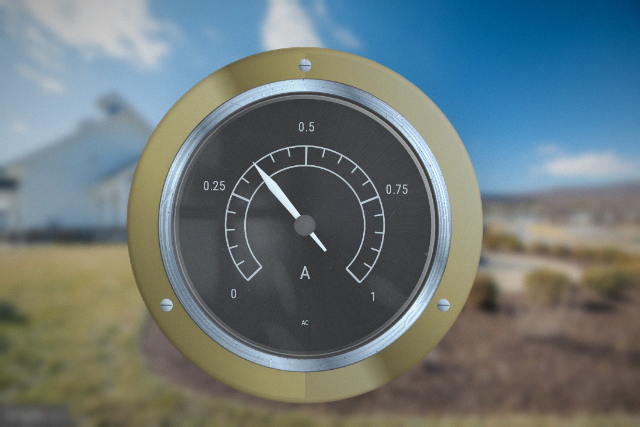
value=0.35 unit=A
